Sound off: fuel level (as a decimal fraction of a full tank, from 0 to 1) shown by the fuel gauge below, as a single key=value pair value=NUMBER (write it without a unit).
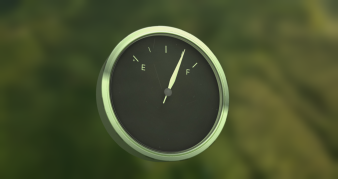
value=0.75
